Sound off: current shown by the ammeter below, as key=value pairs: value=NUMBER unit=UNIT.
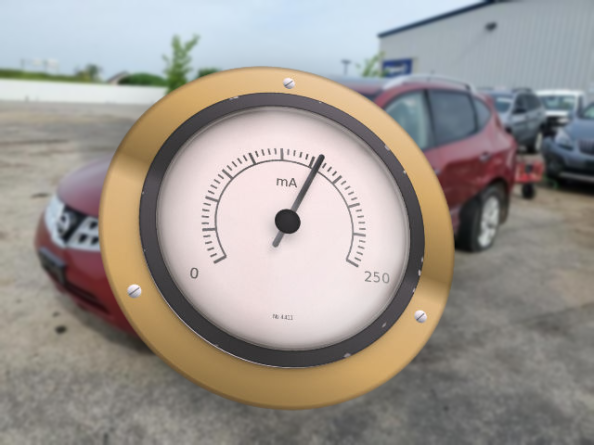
value=155 unit=mA
